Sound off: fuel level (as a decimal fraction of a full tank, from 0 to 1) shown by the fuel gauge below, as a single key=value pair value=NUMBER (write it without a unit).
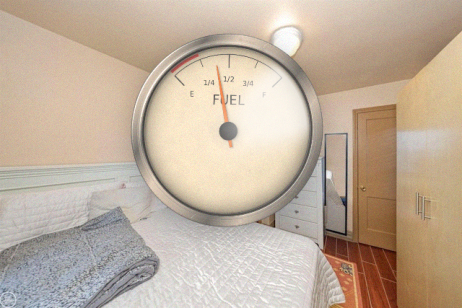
value=0.375
